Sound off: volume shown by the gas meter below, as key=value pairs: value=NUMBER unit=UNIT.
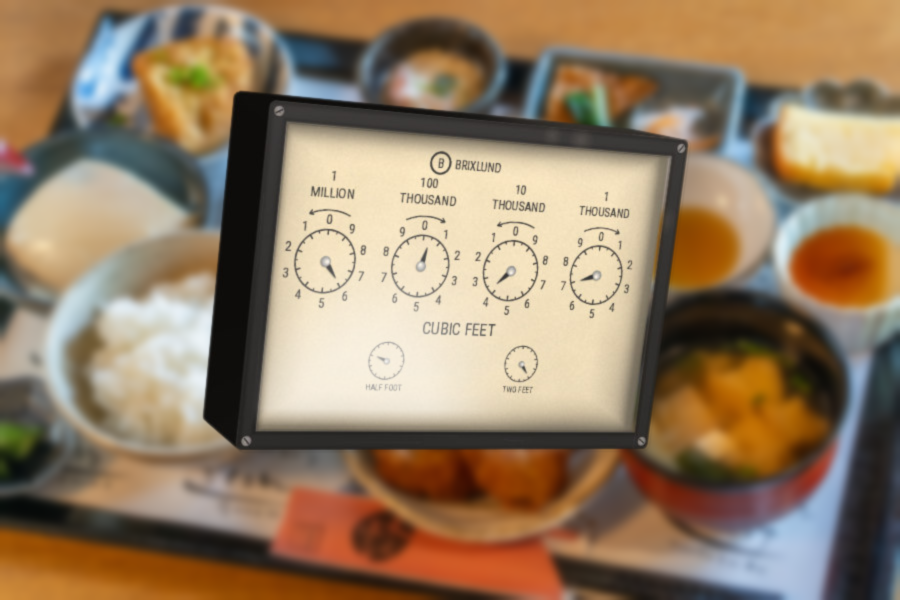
value=603700 unit=ft³
